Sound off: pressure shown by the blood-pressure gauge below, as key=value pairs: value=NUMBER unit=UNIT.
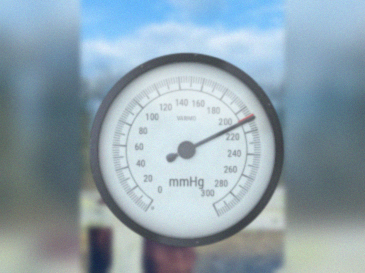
value=210 unit=mmHg
